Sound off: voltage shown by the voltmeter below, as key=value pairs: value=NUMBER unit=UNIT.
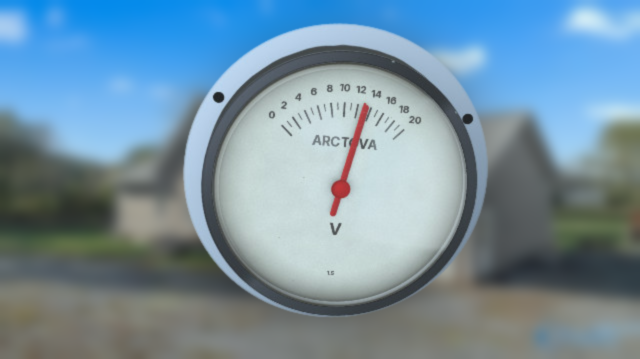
value=13 unit=V
